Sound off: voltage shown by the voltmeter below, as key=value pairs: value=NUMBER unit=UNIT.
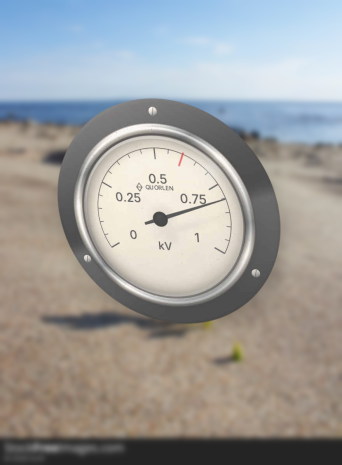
value=0.8 unit=kV
